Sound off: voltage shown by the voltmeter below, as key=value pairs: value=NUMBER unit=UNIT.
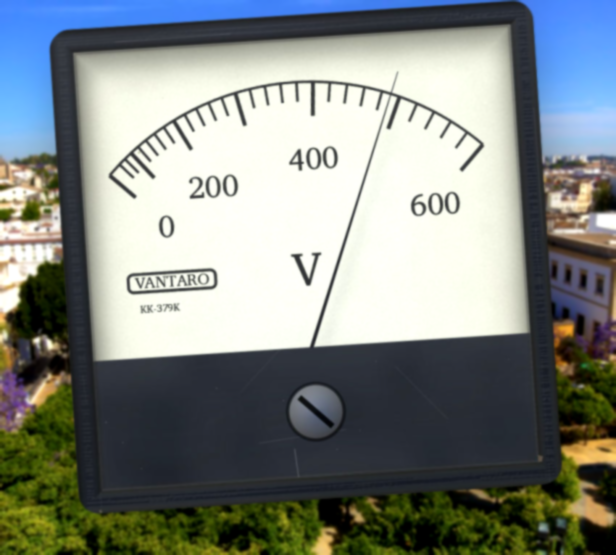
value=490 unit=V
